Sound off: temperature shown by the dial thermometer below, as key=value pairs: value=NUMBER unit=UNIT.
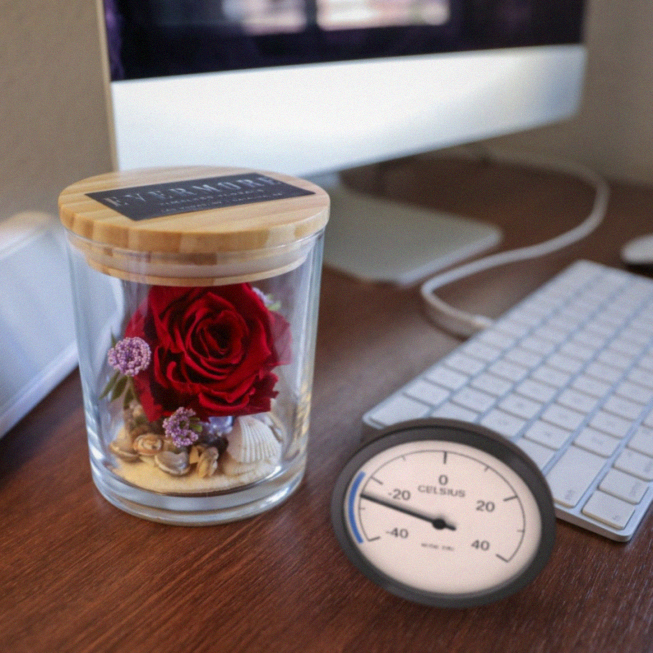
value=-25 unit=°C
